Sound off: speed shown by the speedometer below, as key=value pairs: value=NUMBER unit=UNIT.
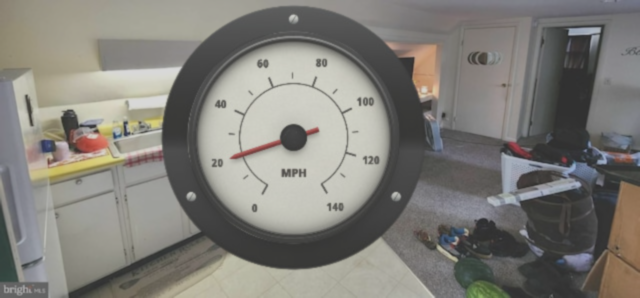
value=20 unit=mph
